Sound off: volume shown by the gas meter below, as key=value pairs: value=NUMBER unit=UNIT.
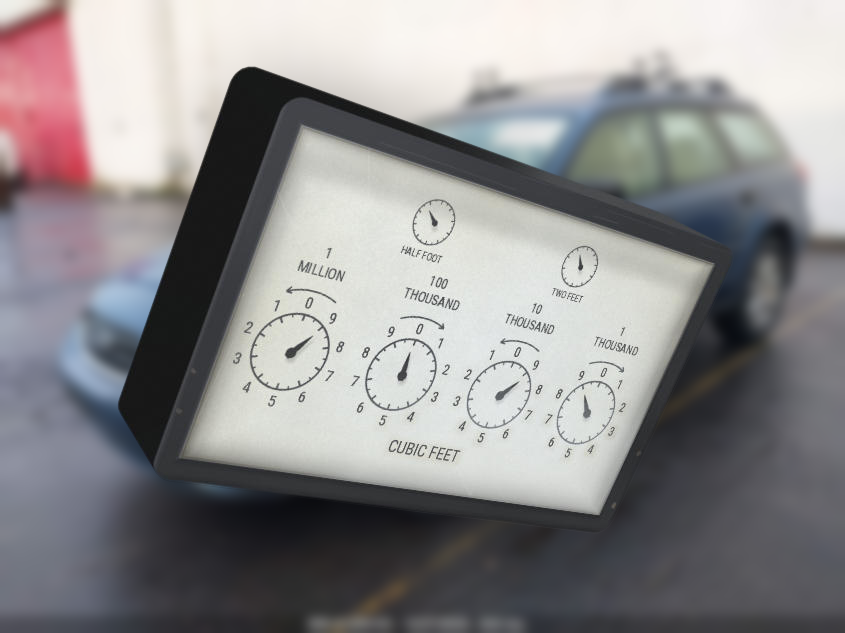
value=898900 unit=ft³
